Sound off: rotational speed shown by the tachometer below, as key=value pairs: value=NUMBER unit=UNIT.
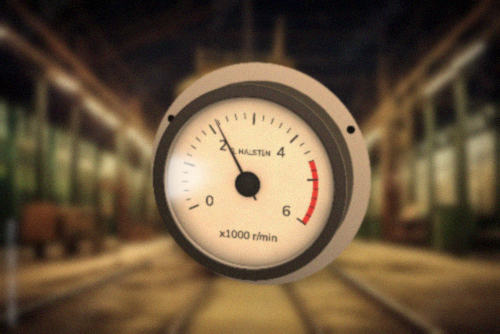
value=2200 unit=rpm
